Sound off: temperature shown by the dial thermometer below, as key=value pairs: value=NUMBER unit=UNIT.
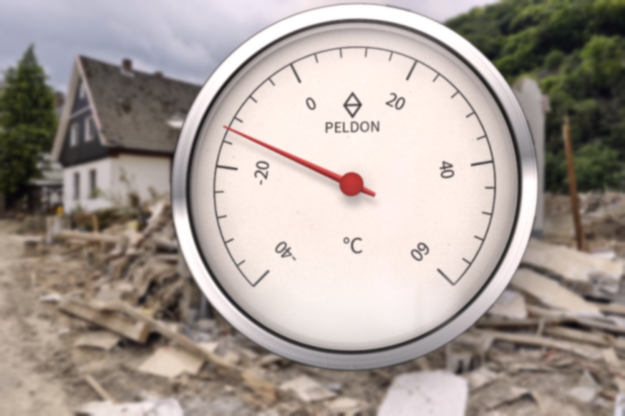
value=-14 unit=°C
